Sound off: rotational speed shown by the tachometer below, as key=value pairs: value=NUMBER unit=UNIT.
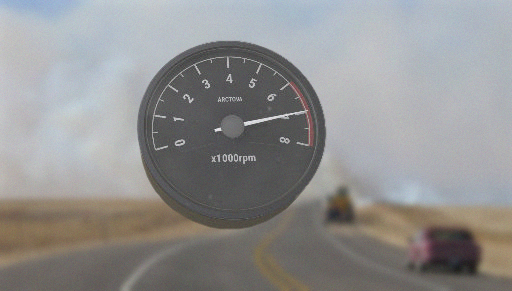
value=7000 unit=rpm
